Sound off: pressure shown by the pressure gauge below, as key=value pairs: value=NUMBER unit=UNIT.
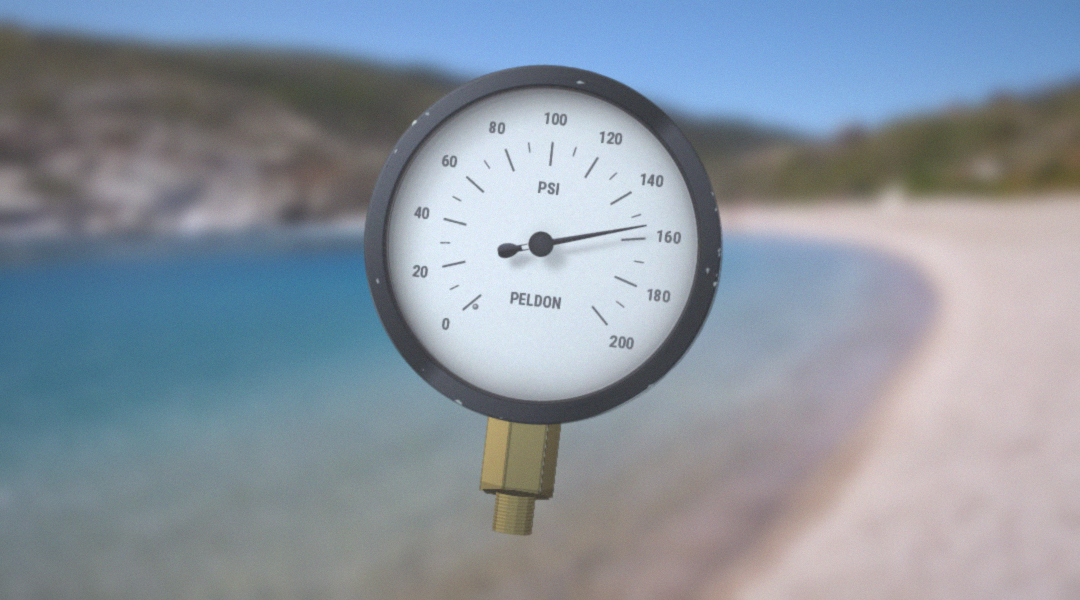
value=155 unit=psi
